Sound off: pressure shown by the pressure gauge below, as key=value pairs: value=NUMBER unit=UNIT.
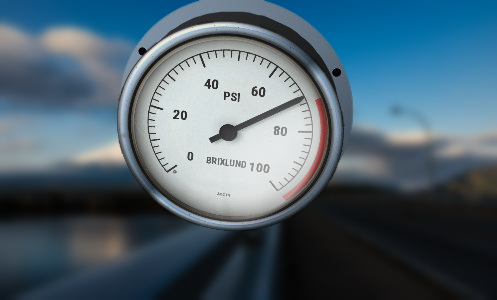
value=70 unit=psi
